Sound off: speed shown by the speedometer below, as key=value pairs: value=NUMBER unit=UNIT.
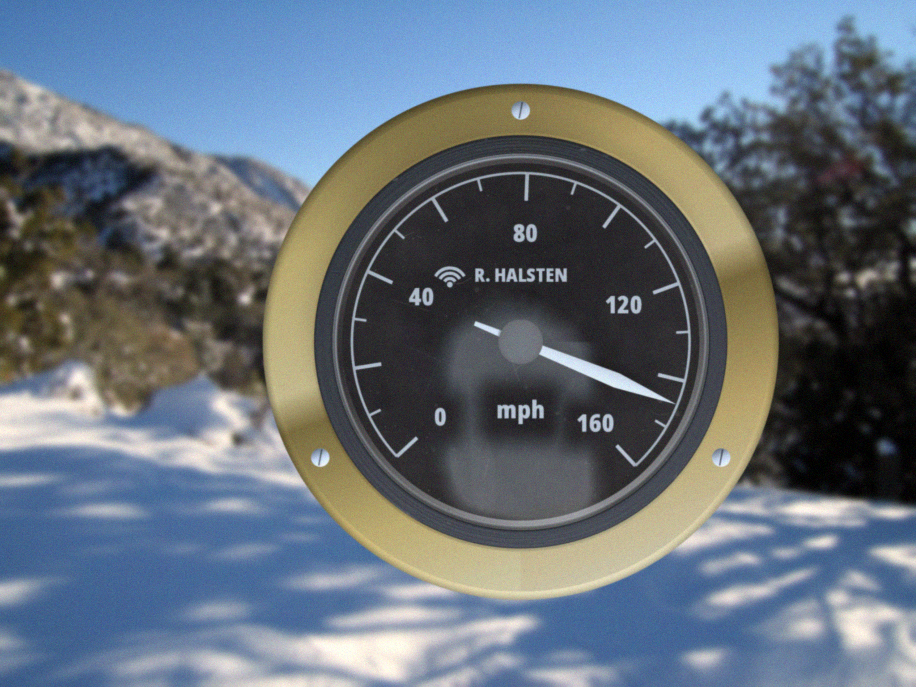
value=145 unit=mph
